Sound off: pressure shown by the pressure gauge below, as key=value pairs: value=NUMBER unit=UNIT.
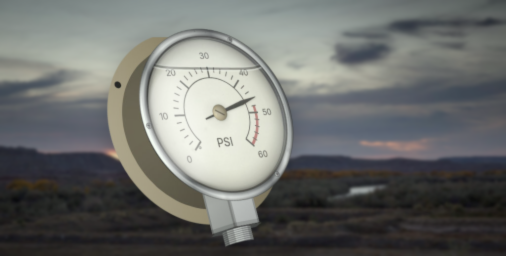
value=46 unit=psi
